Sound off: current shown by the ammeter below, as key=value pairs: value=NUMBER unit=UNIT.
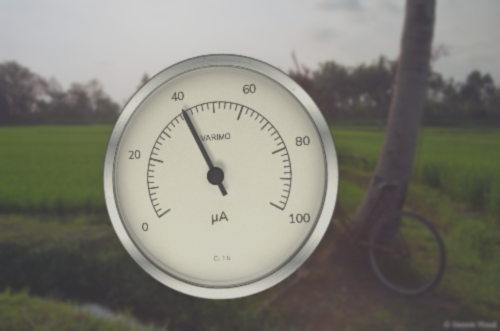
value=40 unit=µA
